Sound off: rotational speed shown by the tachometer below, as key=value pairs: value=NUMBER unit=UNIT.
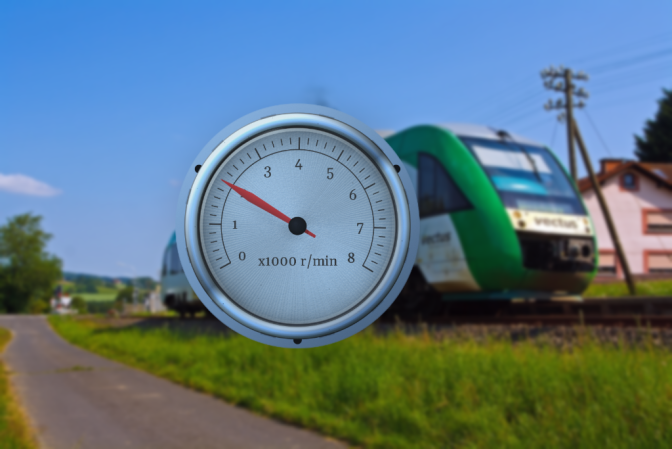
value=2000 unit=rpm
